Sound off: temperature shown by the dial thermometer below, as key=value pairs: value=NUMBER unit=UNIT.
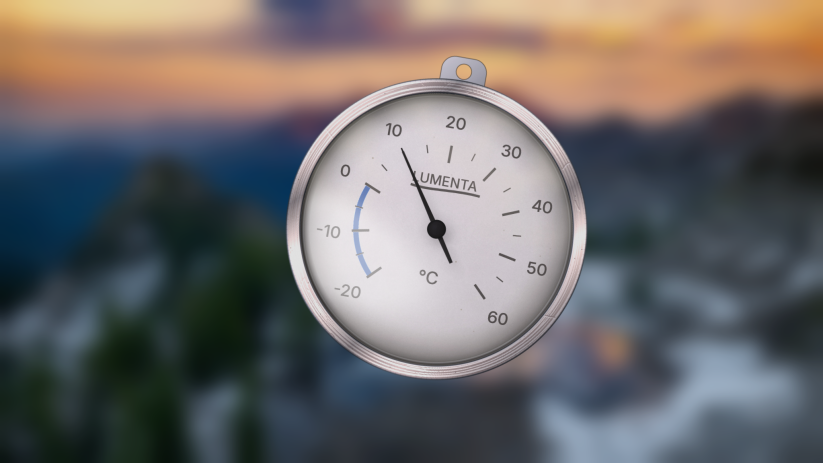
value=10 unit=°C
